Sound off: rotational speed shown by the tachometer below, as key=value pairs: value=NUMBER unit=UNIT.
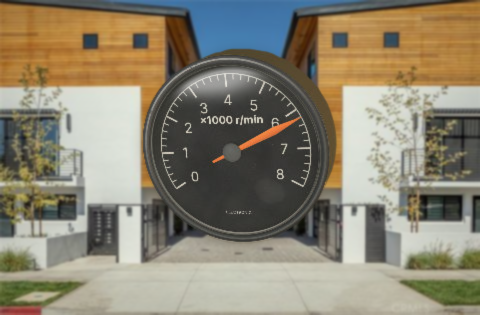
value=6200 unit=rpm
